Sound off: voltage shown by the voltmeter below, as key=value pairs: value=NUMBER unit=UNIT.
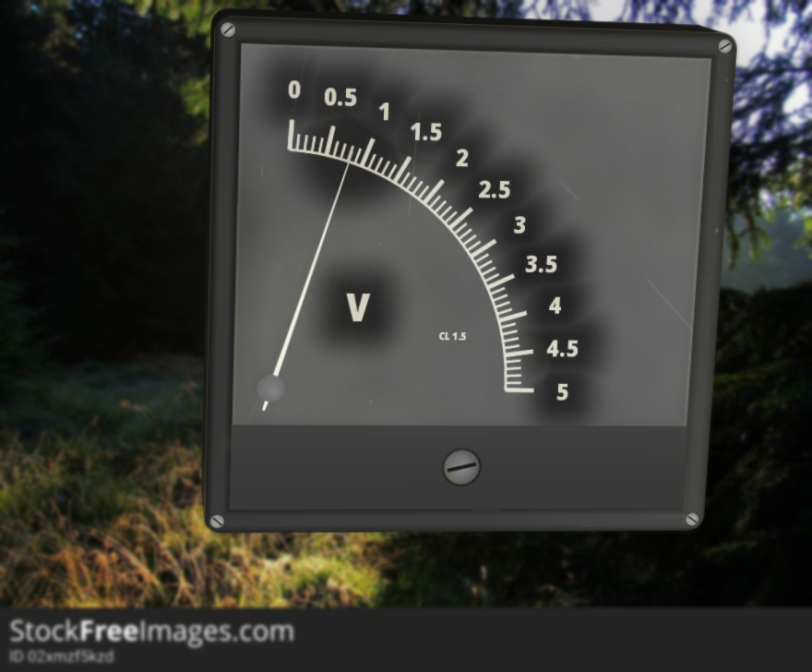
value=0.8 unit=V
